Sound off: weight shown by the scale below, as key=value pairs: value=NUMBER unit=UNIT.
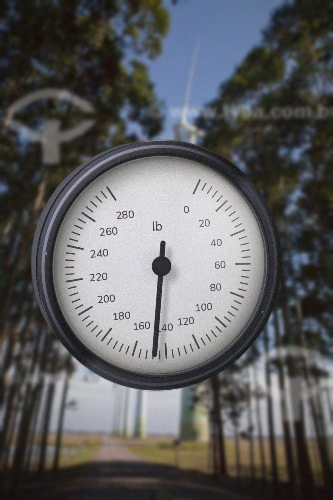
value=148 unit=lb
